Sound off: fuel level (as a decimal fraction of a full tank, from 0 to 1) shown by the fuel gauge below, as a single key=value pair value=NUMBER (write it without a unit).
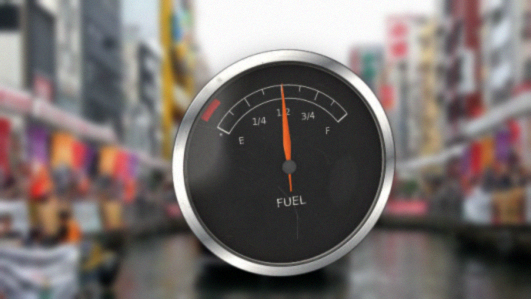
value=0.5
